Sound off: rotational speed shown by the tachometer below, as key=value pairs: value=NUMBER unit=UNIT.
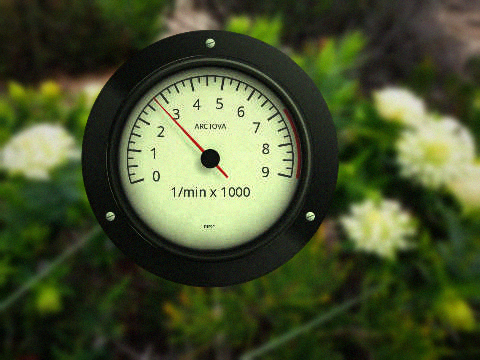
value=2750 unit=rpm
